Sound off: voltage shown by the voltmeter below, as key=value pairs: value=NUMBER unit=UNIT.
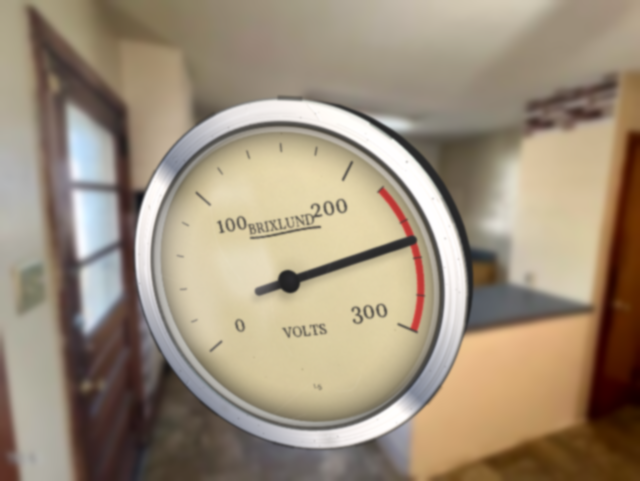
value=250 unit=V
